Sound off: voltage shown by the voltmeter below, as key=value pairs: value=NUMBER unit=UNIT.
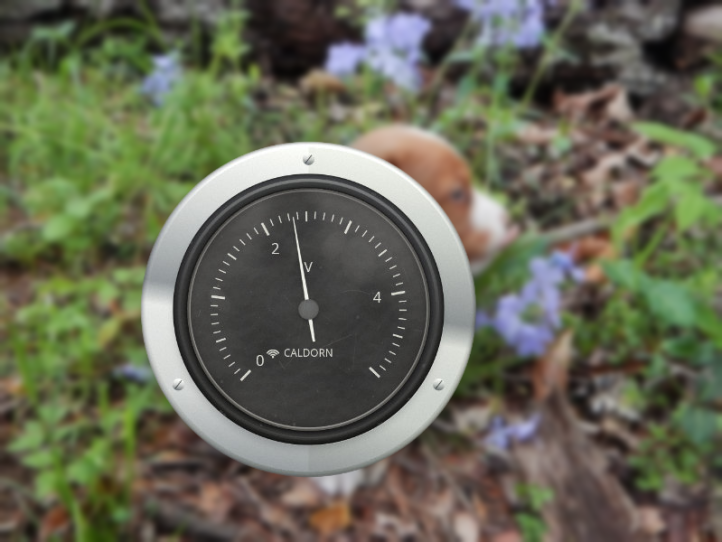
value=2.35 unit=V
